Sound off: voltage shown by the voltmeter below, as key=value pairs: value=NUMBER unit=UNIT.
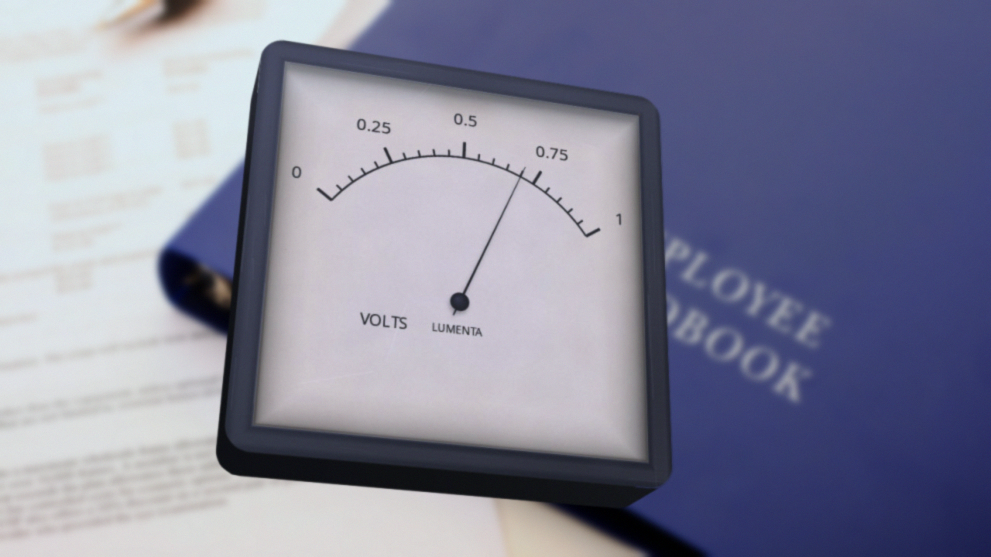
value=0.7 unit=V
